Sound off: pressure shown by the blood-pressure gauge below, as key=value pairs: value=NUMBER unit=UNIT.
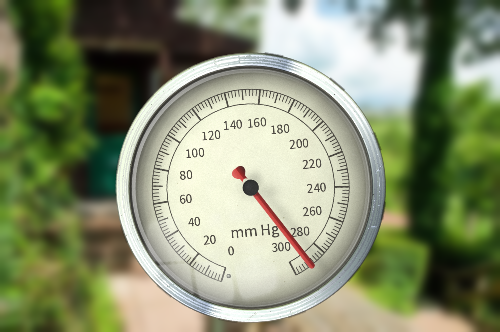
value=290 unit=mmHg
